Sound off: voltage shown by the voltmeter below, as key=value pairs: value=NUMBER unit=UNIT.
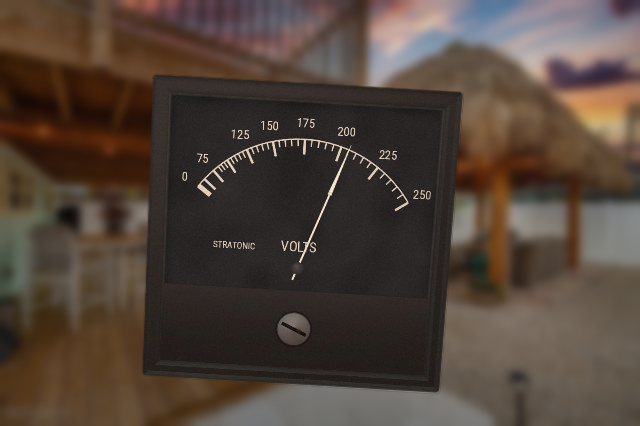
value=205 unit=V
